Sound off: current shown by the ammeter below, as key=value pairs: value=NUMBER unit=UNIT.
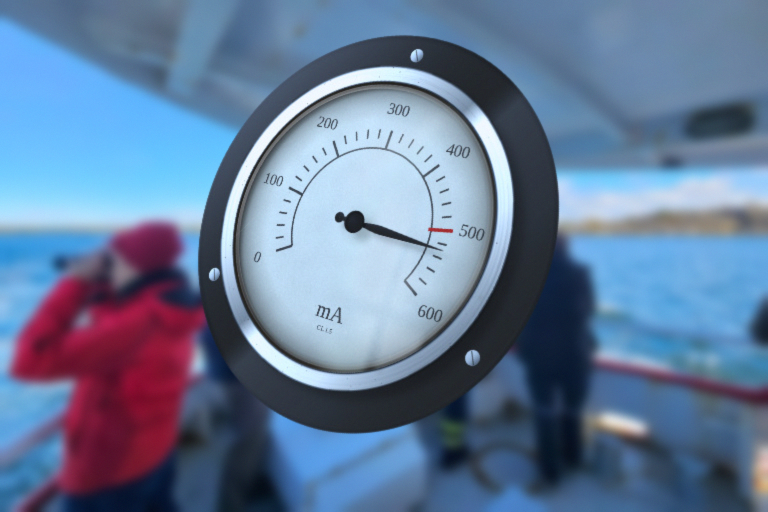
value=530 unit=mA
